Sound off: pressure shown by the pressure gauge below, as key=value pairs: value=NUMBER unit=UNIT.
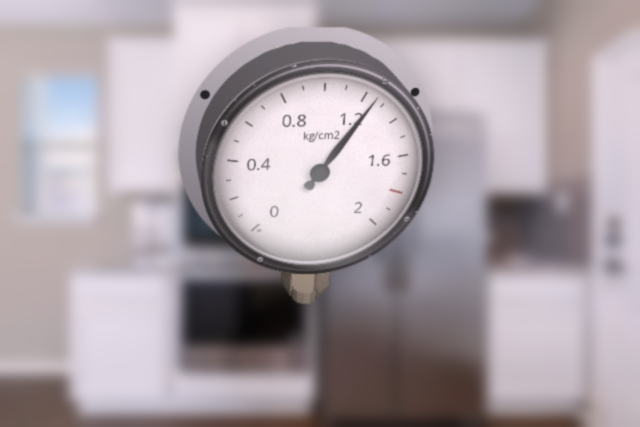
value=1.25 unit=kg/cm²
